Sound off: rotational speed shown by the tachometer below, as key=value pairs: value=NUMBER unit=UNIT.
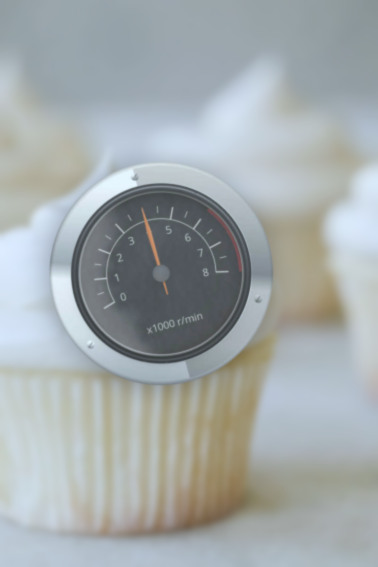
value=4000 unit=rpm
